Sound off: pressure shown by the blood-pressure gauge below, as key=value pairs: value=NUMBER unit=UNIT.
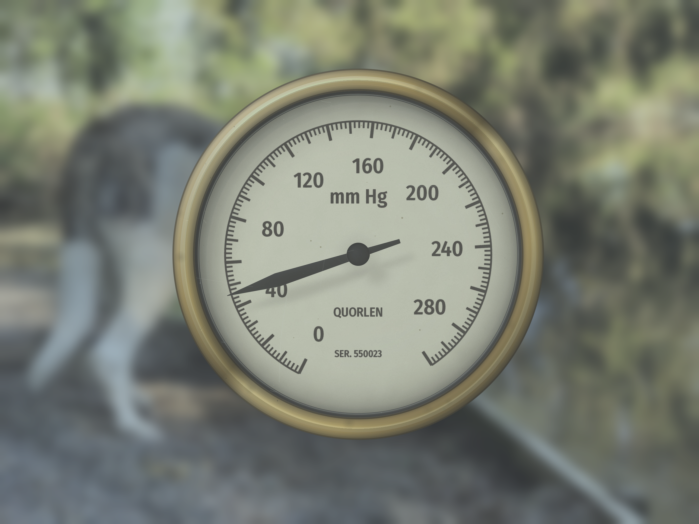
value=46 unit=mmHg
